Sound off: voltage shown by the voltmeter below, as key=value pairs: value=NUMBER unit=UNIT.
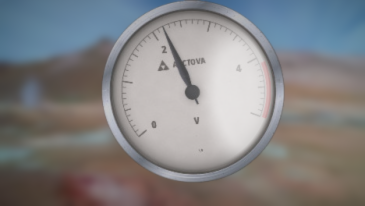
value=2.2 unit=V
